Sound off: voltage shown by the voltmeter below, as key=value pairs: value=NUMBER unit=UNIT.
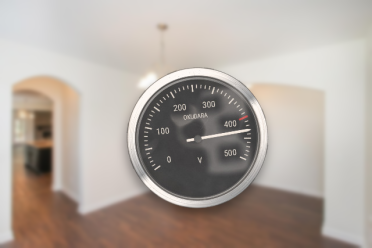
value=430 unit=V
